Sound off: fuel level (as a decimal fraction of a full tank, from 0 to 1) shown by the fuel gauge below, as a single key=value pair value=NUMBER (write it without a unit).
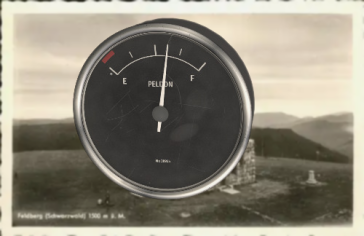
value=0.625
